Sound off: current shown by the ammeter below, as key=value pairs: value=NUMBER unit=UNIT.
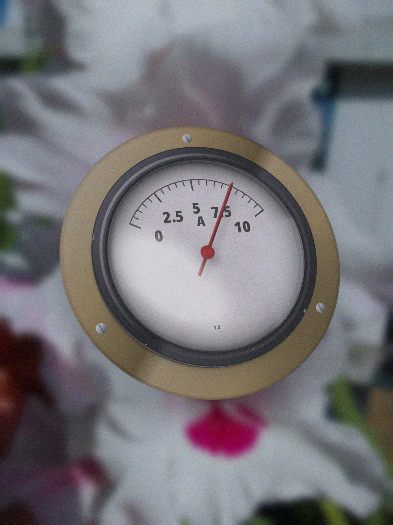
value=7.5 unit=A
